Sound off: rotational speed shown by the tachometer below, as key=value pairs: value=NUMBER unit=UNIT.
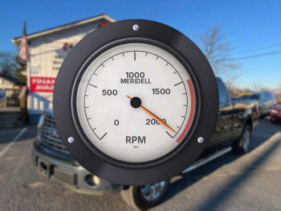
value=1950 unit=rpm
